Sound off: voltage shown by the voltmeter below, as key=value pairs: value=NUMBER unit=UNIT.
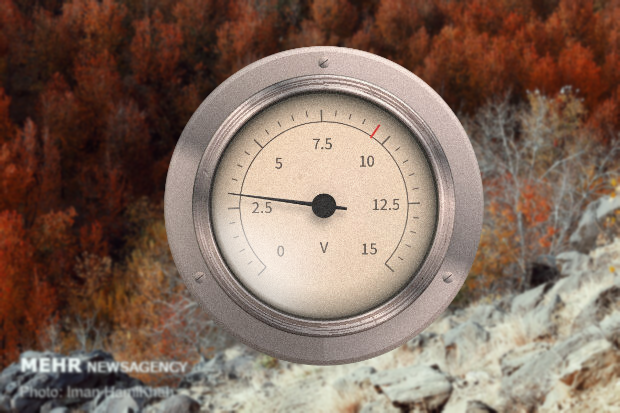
value=3 unit=V
